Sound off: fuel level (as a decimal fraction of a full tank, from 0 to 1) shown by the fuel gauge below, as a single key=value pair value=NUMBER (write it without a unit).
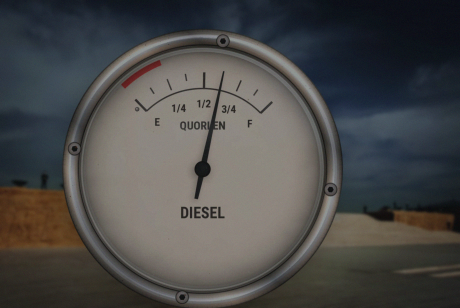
value=0.625
